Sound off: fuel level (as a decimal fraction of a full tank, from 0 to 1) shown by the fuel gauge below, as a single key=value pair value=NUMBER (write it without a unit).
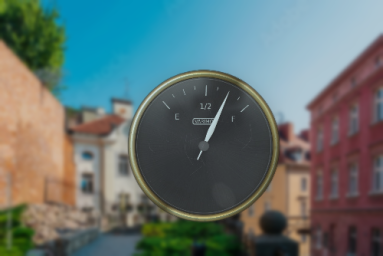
value=0.75
